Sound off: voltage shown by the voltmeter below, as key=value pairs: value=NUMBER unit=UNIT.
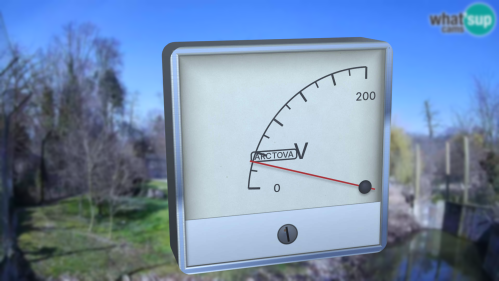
value=30 unit=V
